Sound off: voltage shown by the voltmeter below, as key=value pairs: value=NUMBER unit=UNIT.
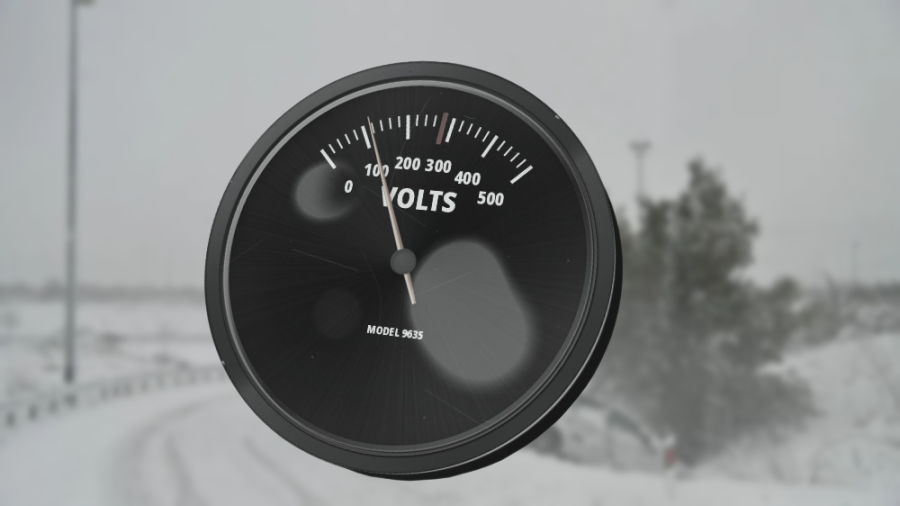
value=120 unit=V
